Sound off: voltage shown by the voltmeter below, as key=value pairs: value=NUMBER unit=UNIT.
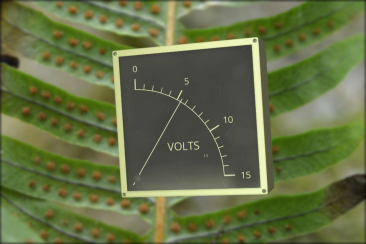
value=5.5 unit=V
